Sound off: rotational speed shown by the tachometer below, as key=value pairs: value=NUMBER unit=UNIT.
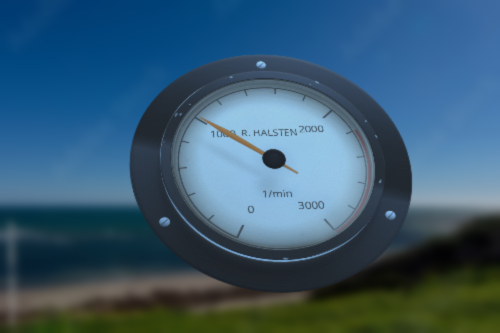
value=1000 unit=rpm
